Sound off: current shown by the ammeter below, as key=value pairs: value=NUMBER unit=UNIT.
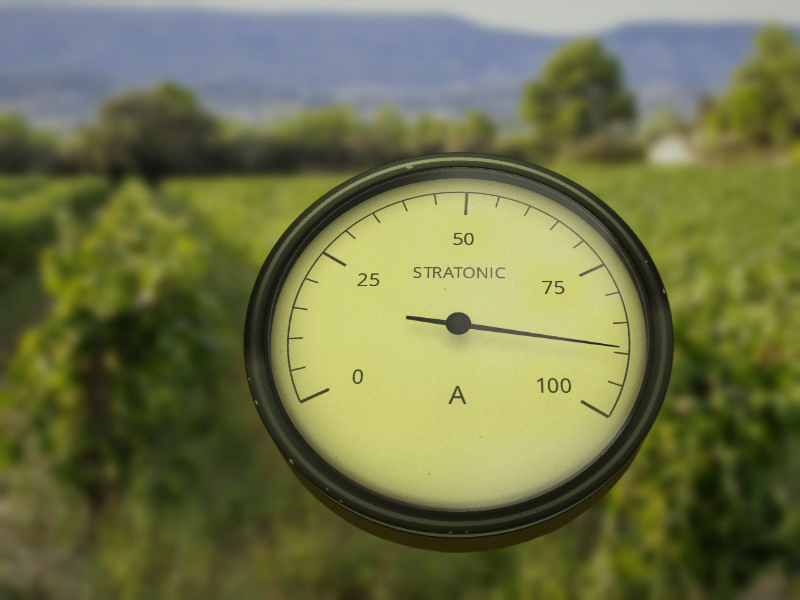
value=90 unit=A
